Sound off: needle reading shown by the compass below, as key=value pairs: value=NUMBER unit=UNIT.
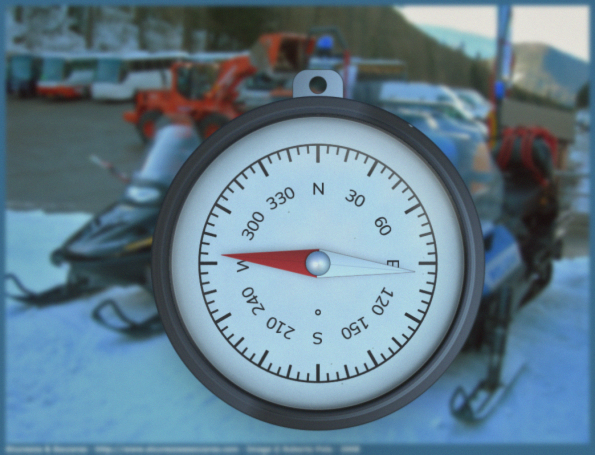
value=275 unit=°
